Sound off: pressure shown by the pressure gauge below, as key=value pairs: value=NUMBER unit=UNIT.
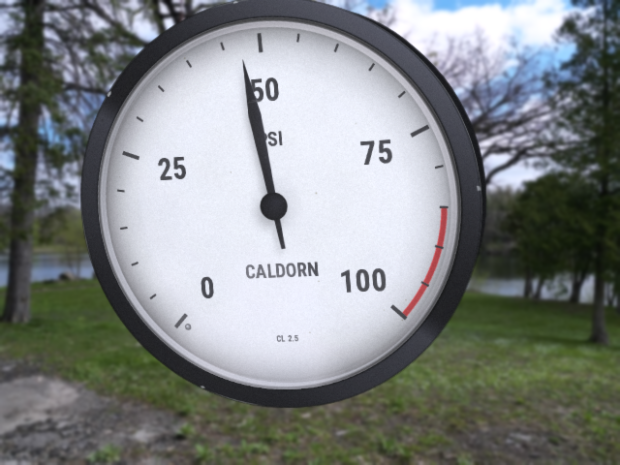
value=47.5 unit=psi
